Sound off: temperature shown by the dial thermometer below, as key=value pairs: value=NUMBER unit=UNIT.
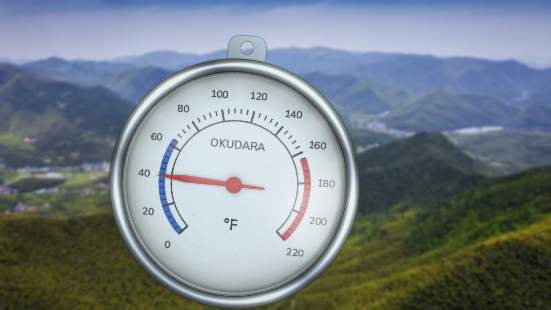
value=40 unit=°F
